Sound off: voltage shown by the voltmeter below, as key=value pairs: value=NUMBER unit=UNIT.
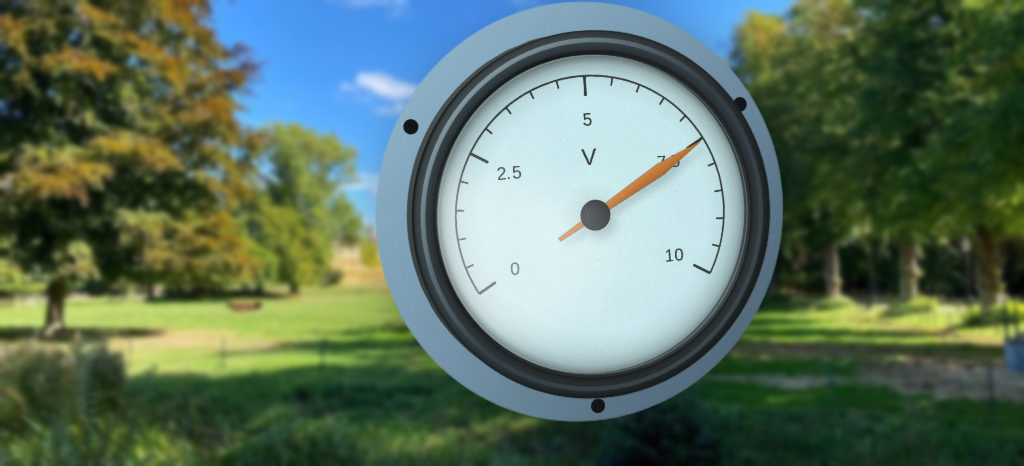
value=7.5 unit=V
